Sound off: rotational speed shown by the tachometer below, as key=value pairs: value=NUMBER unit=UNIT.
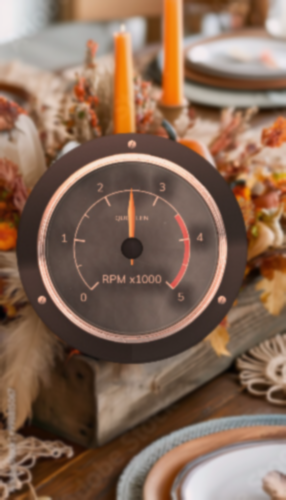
value=2500 unit=rpm
